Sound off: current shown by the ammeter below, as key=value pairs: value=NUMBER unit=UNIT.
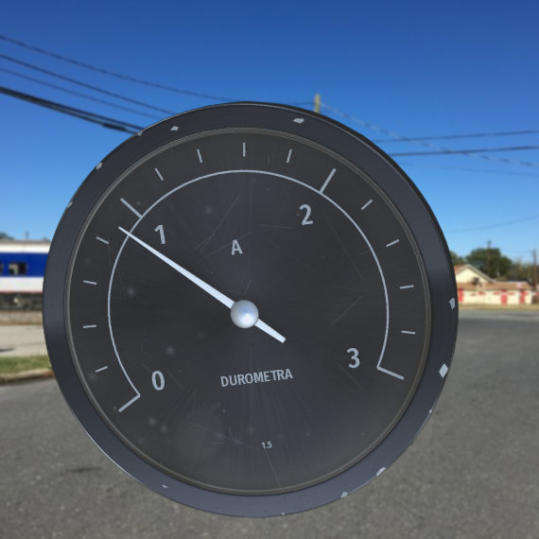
value=0.9 unit=A
